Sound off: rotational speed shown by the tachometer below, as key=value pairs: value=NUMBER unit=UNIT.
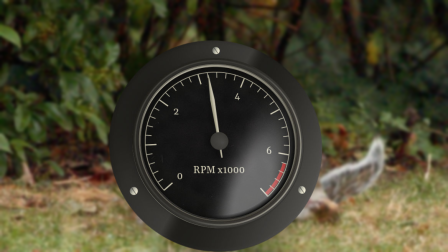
value=3200 unit=rpm
